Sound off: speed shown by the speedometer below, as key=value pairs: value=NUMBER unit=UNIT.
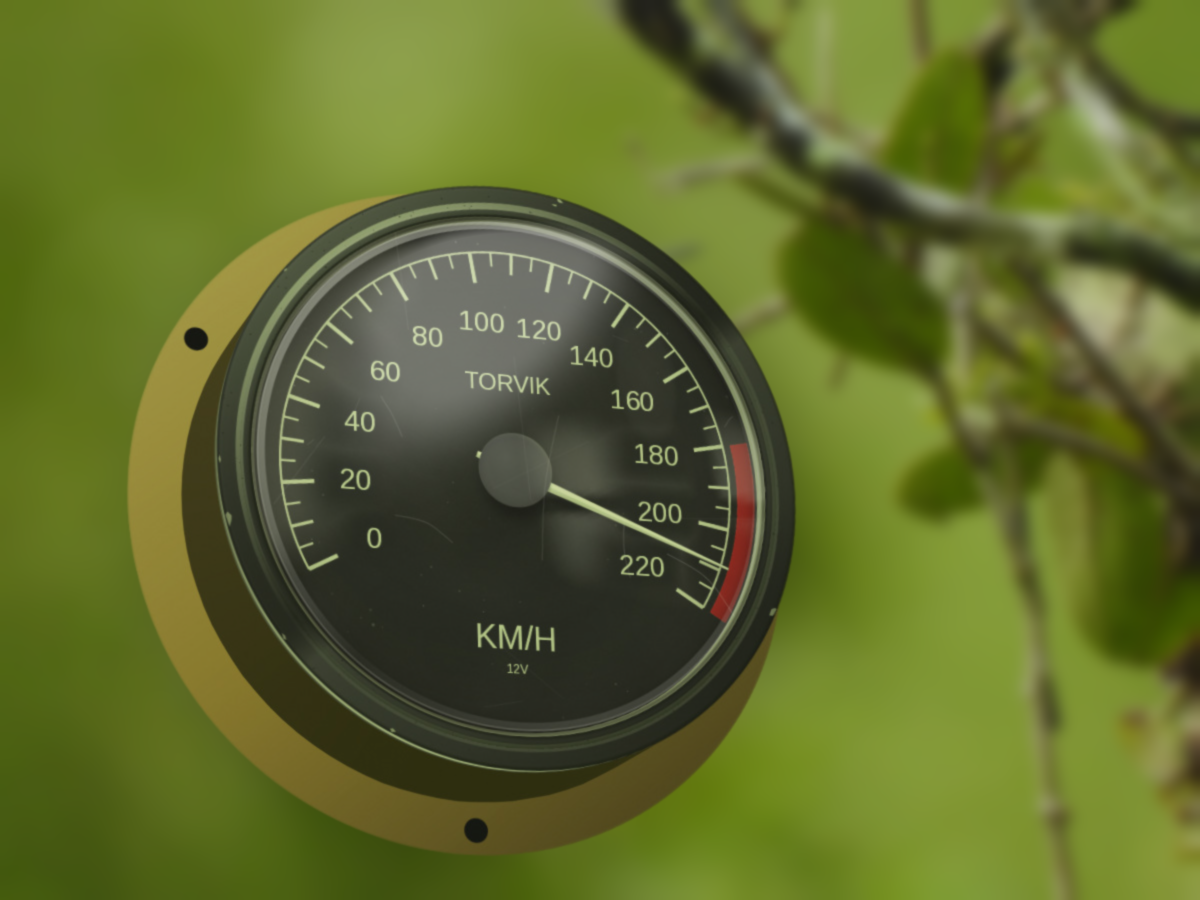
value=210 unit=km/h
